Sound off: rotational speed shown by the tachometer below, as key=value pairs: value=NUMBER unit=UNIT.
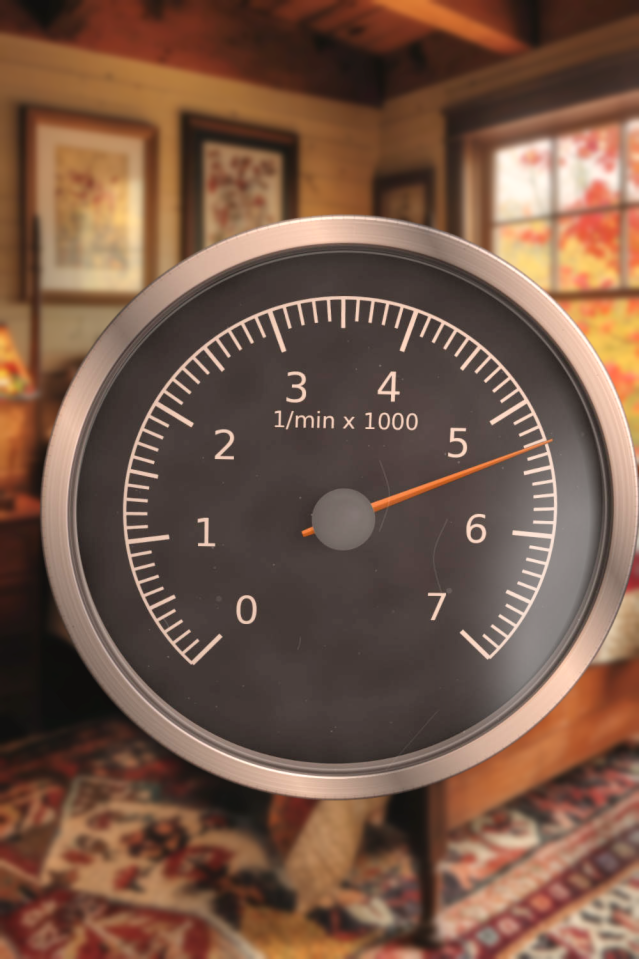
value=5300 unit=rpm
